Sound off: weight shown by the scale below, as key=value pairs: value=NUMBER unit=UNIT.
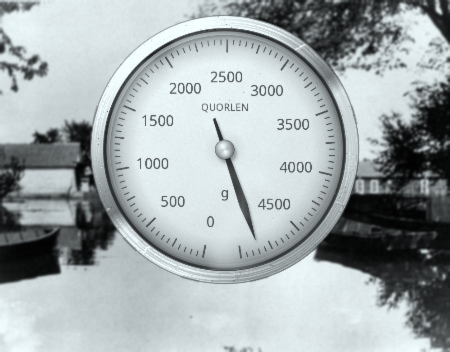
value=4850 unit=g
